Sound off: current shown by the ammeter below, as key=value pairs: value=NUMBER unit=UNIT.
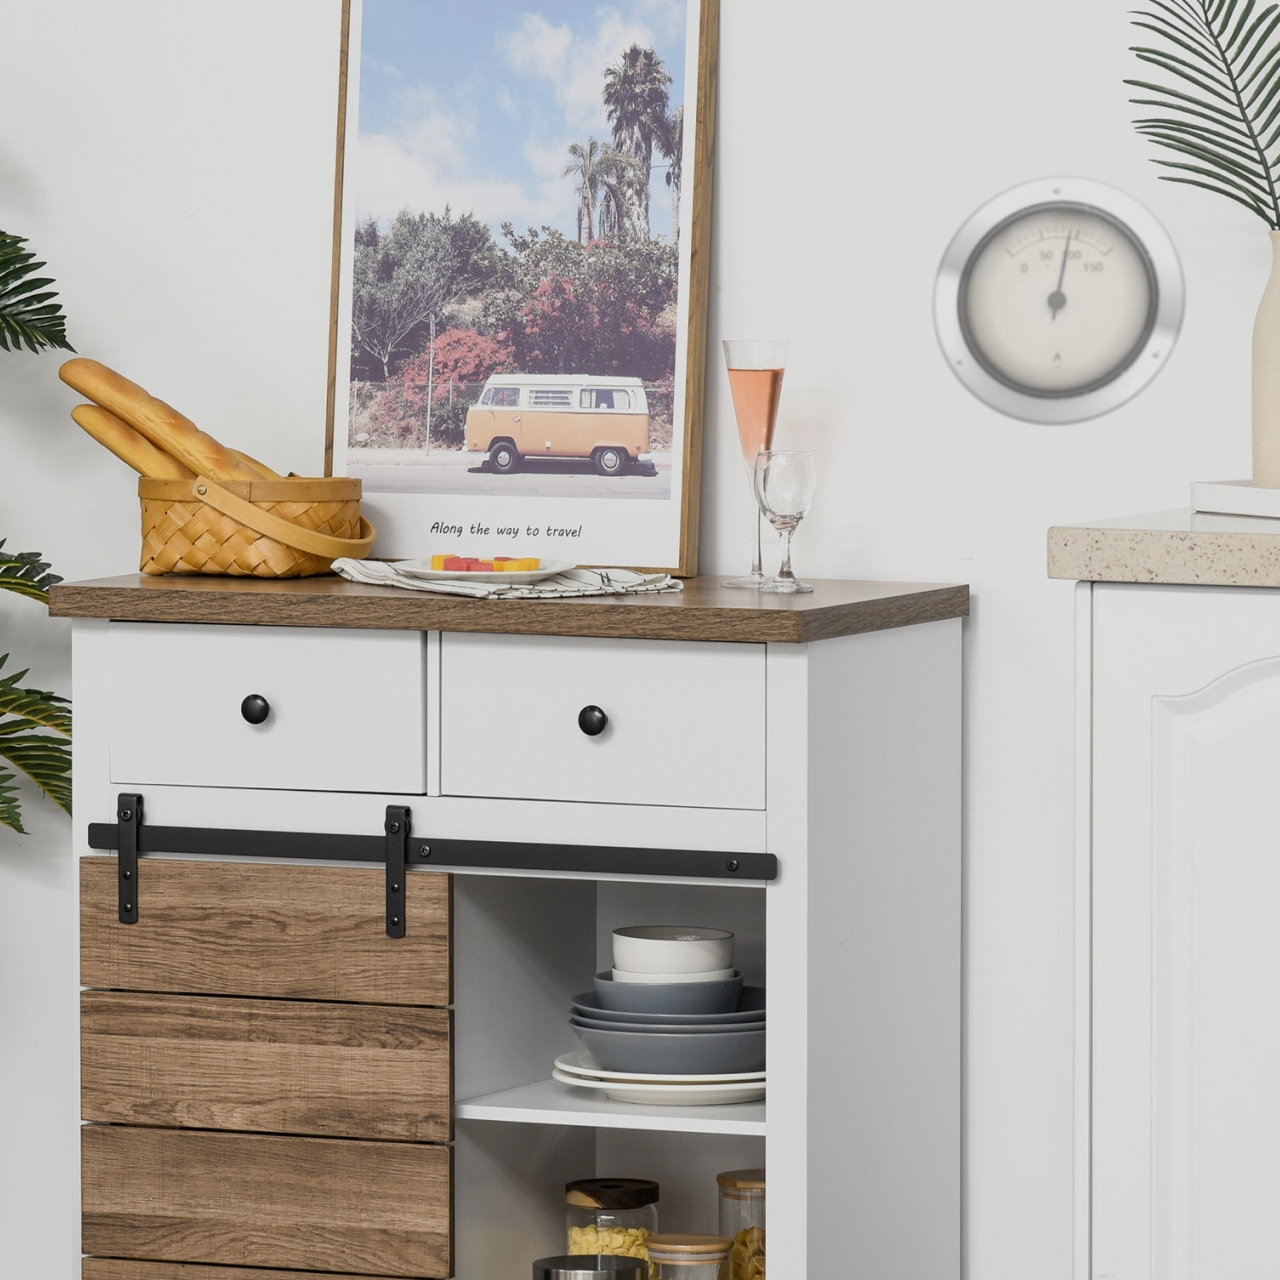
value=90 unit=A
